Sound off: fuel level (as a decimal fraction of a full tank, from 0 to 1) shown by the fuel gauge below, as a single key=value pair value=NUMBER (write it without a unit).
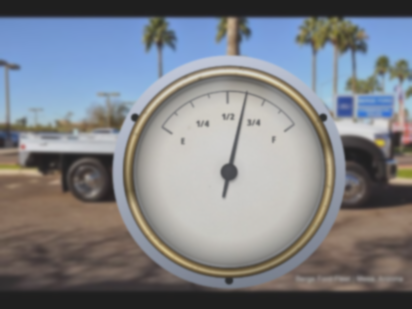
value=0.625
